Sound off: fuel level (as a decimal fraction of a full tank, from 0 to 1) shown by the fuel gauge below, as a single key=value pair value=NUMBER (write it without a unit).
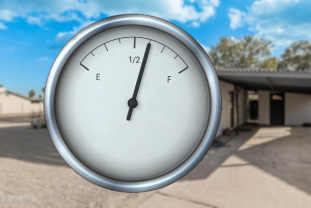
value=0.625
